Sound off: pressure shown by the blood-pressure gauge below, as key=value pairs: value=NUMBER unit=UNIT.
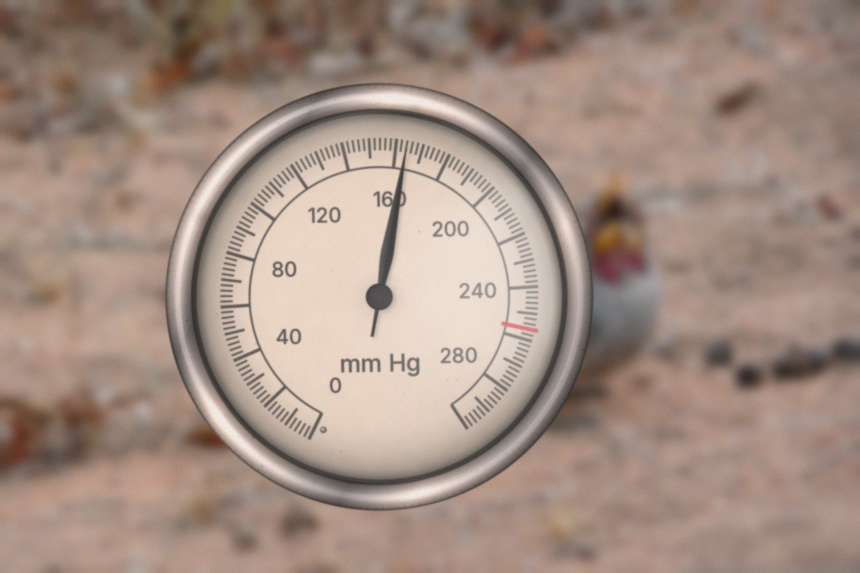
value=164 unit=mmHg
